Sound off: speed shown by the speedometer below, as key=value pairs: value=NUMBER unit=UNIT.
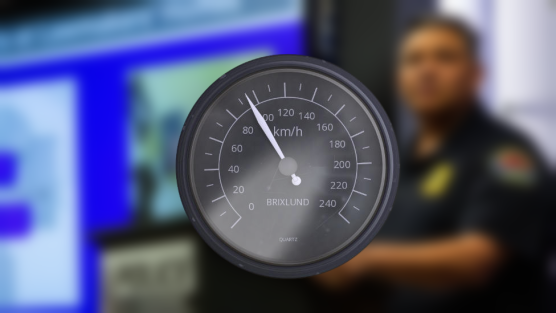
value=95 unit=km/h
